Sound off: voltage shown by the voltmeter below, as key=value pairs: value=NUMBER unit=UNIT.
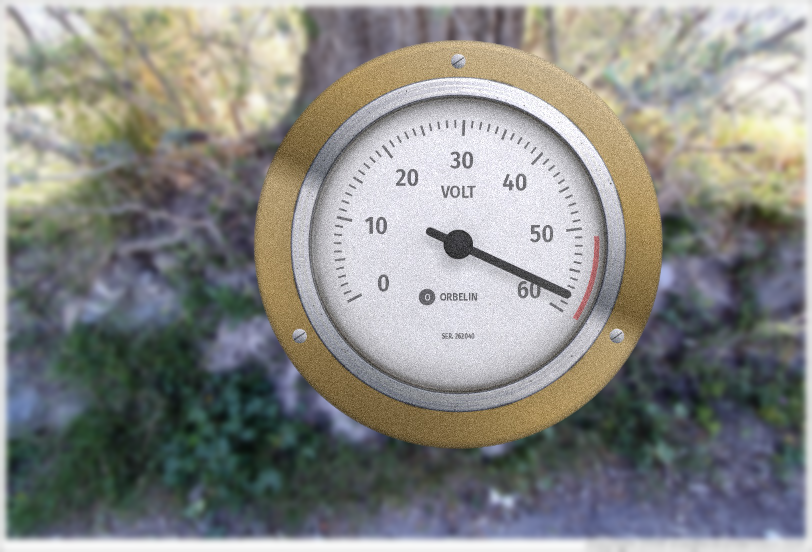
value=58 unit=V
